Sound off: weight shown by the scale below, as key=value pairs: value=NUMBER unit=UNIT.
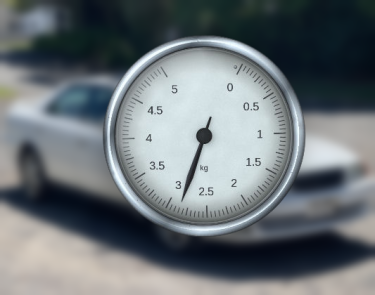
value=2.85 unit=kg
